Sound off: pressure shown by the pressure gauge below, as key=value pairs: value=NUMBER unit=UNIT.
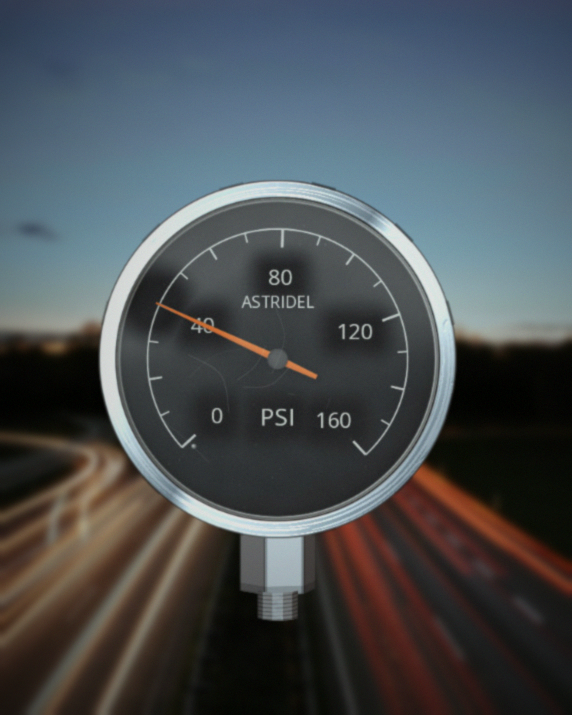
value=40 unit=psi
